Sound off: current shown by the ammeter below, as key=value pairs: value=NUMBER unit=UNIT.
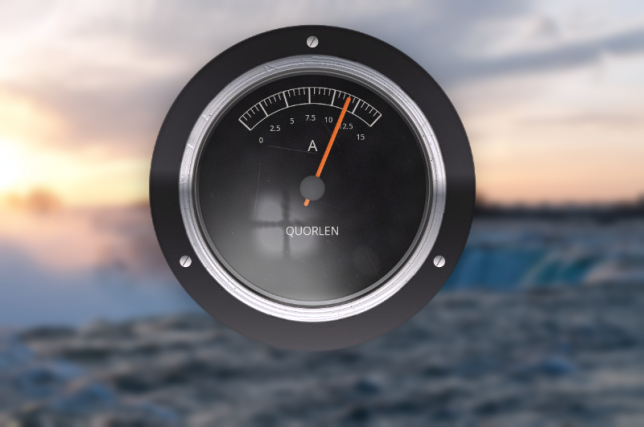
value=11.5 unit=A
